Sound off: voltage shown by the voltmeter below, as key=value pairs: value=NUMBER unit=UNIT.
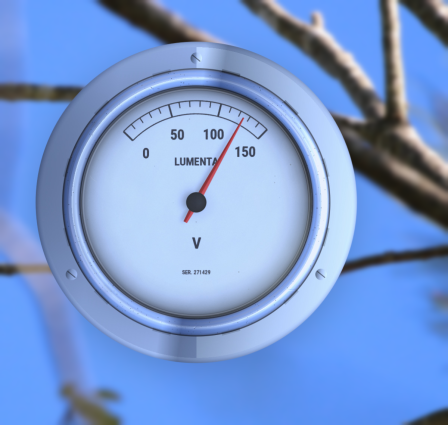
value=125 unit=V
